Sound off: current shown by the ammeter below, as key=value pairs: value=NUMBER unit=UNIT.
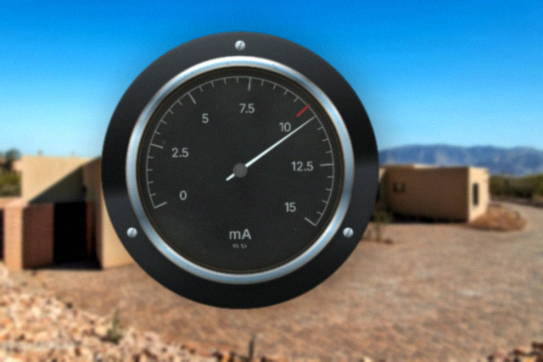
value=10.5 unit=mA
